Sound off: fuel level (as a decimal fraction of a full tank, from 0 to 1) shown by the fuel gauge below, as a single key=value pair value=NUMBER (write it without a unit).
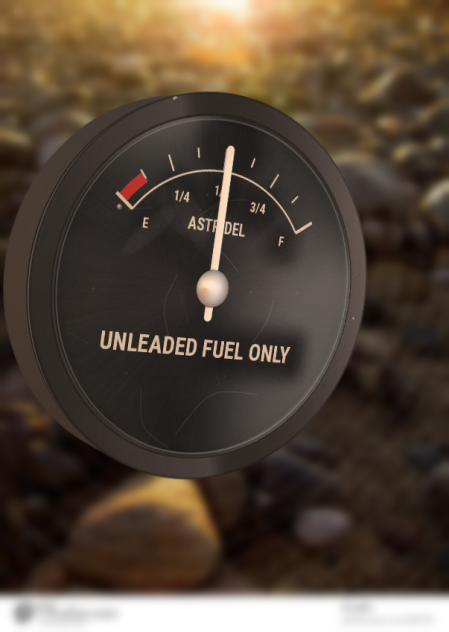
value=0.5
